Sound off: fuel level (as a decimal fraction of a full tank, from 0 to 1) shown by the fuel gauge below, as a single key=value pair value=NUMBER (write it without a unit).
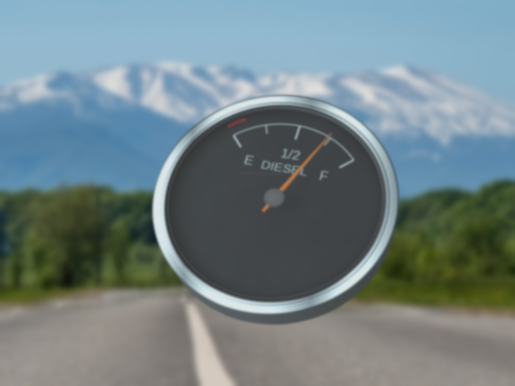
value=0.75
